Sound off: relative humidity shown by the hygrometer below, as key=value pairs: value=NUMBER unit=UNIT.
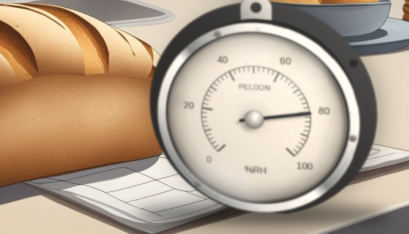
value=80 unit=%
